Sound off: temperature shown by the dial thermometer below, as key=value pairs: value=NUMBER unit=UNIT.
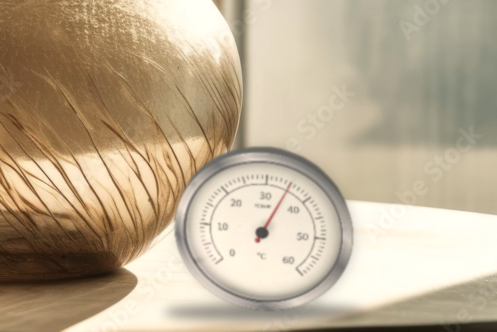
value=35 unit=°C
